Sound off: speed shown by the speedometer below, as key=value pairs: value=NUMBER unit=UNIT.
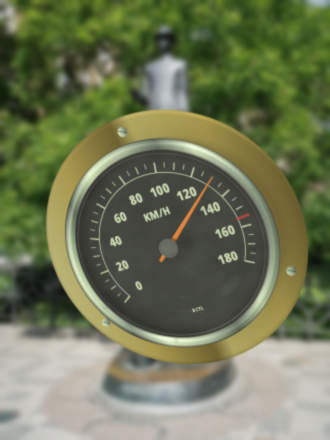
value=130 unit=km/h
